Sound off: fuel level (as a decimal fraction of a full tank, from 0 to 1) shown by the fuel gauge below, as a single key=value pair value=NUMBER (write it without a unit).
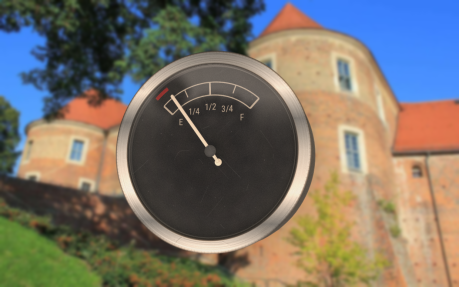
value=0.125
